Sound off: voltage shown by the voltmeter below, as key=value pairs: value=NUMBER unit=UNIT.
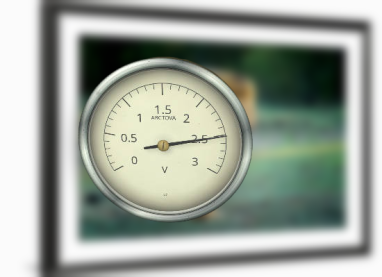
value=2.5 unit=V
